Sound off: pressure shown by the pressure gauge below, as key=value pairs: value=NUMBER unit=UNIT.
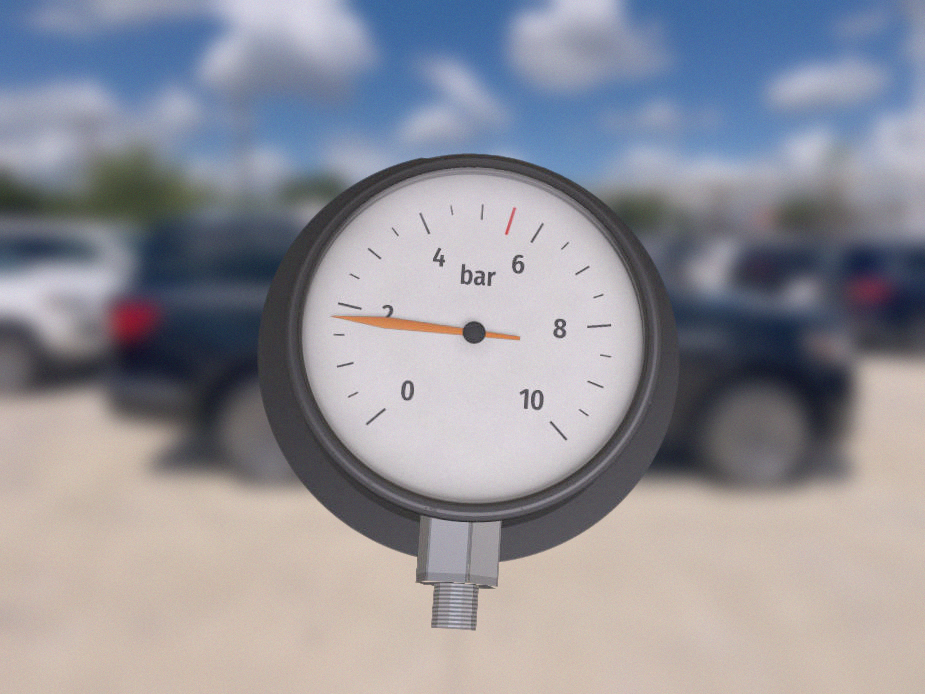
value=1.75 unit=bar
